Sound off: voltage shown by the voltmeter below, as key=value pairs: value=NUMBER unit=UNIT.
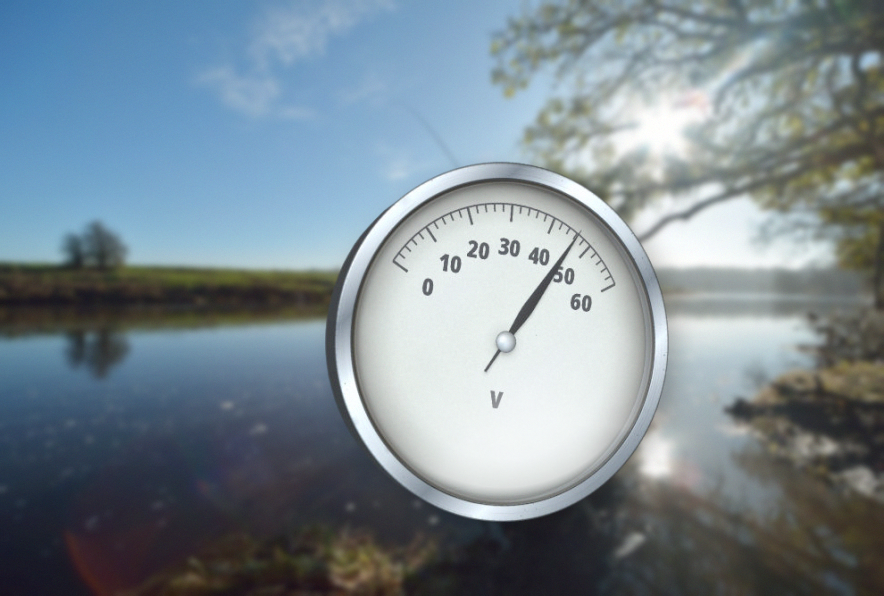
value=46 unit=V
